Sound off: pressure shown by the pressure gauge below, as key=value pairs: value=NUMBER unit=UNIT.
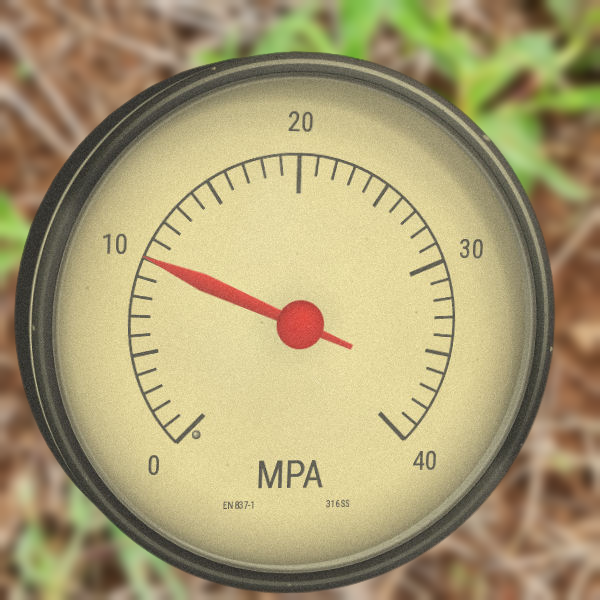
value=10 unit=MPa
